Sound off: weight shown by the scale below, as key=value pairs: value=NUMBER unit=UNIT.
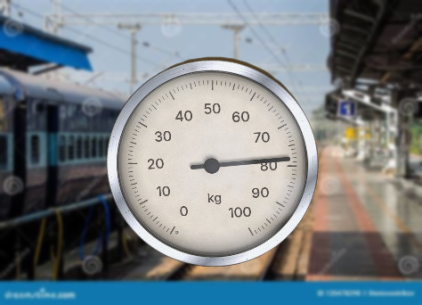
value=78 unit=kg
